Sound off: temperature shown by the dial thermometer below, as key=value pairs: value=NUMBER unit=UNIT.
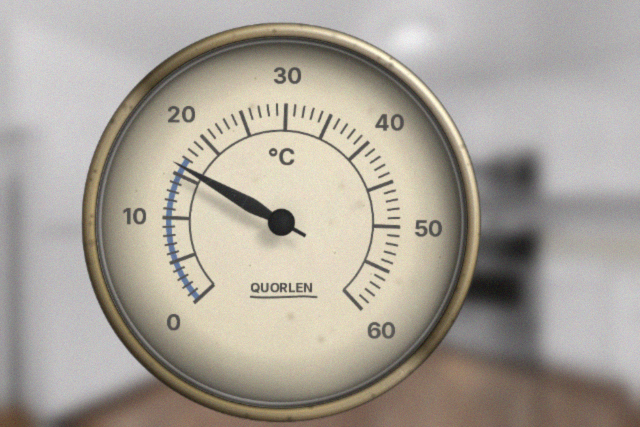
value=16 unit=°C
